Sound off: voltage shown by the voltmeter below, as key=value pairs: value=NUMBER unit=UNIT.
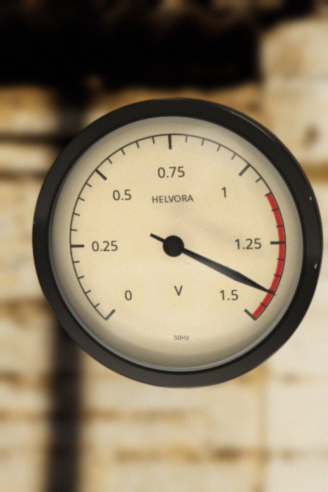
value=1.4 unit=V
